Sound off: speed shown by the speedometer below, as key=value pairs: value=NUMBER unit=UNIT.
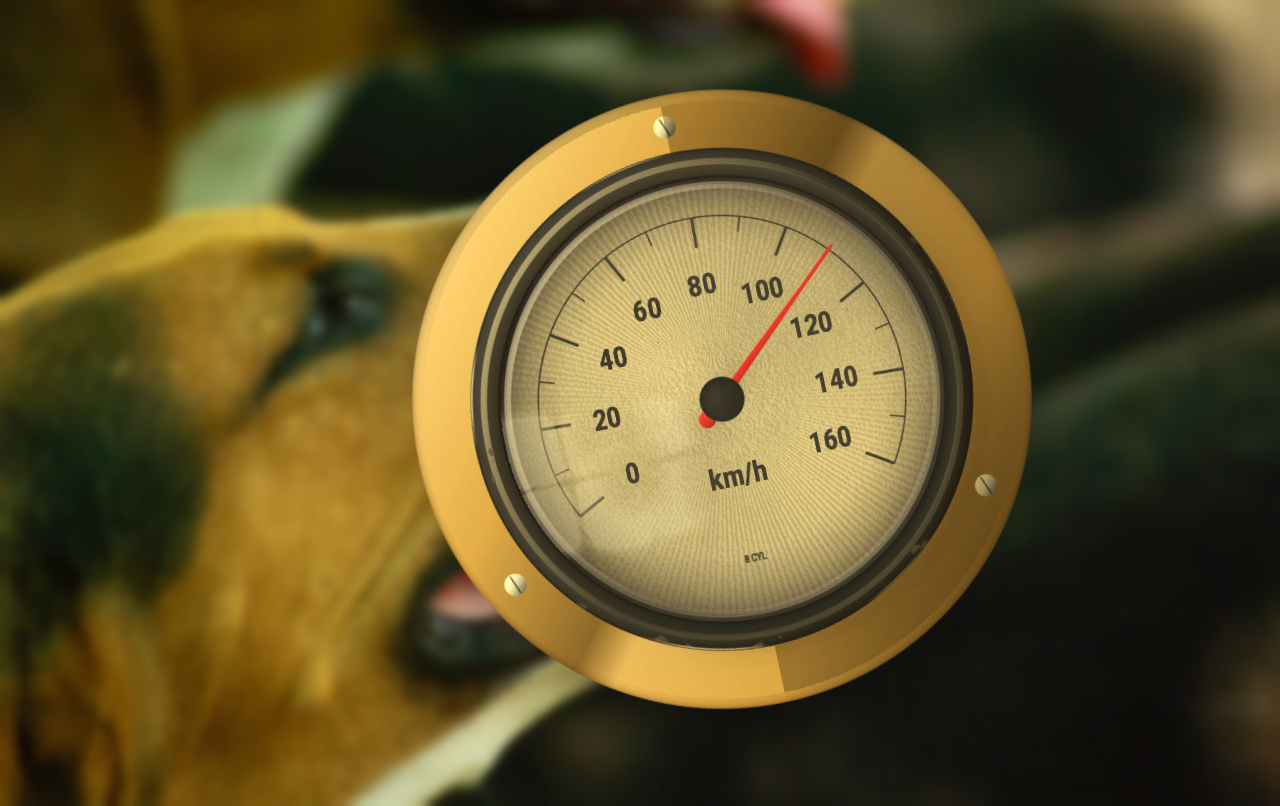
value=110 unit=km/h
